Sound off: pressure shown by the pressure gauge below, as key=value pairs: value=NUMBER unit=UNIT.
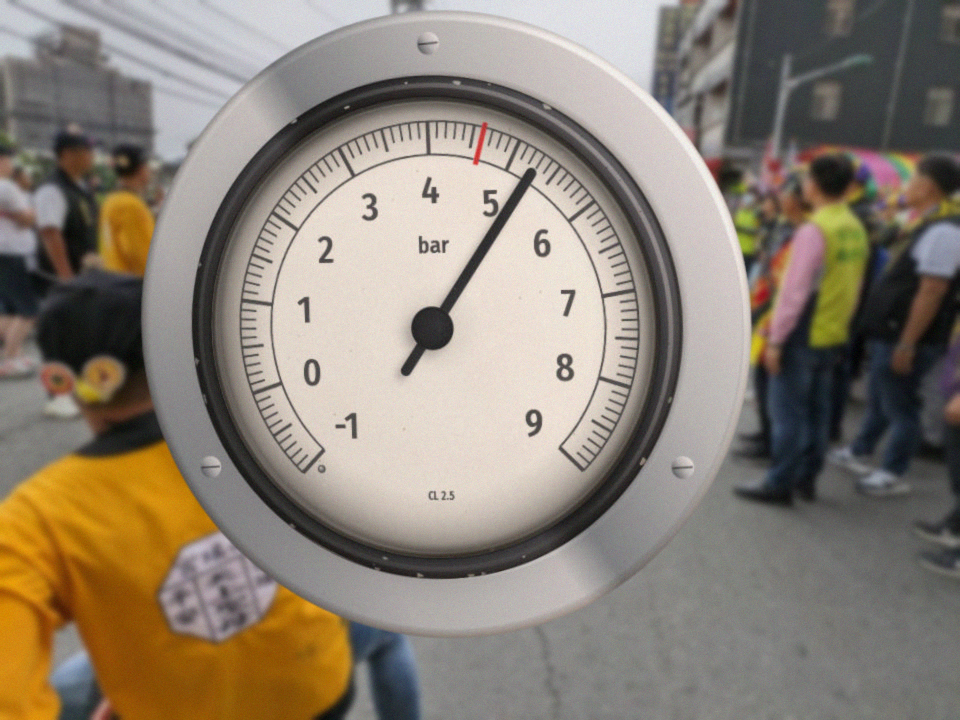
value=5.3 unit=bar
